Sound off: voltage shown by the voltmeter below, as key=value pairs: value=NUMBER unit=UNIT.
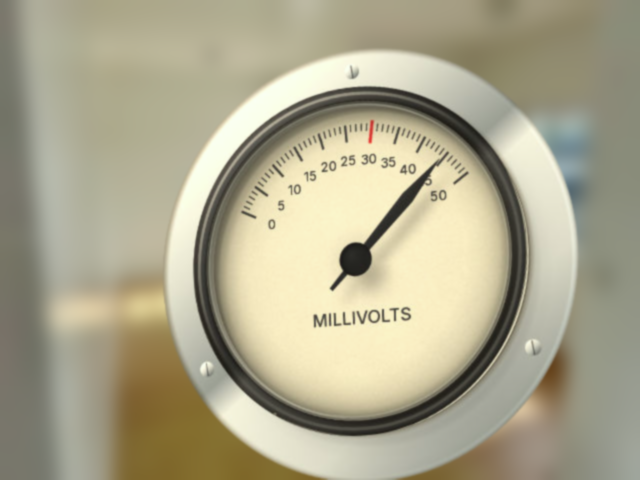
value=45 unit=mV
